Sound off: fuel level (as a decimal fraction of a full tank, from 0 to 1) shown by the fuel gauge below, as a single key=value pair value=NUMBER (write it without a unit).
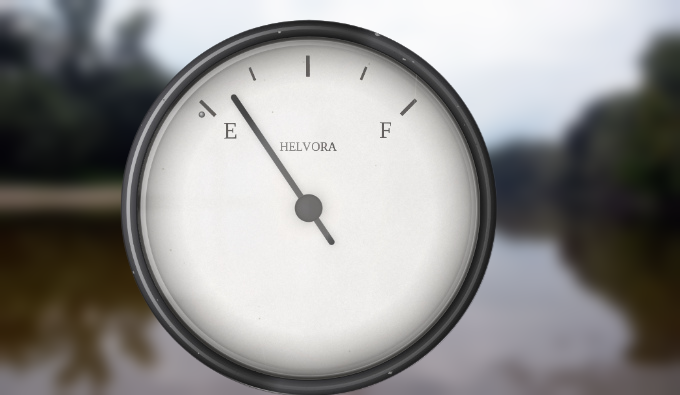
value=0.125
